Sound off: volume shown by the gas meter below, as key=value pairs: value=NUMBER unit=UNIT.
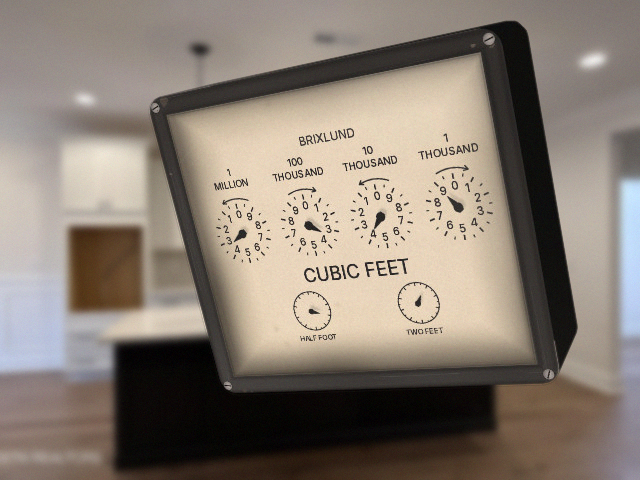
value=333900 unit=ft³
